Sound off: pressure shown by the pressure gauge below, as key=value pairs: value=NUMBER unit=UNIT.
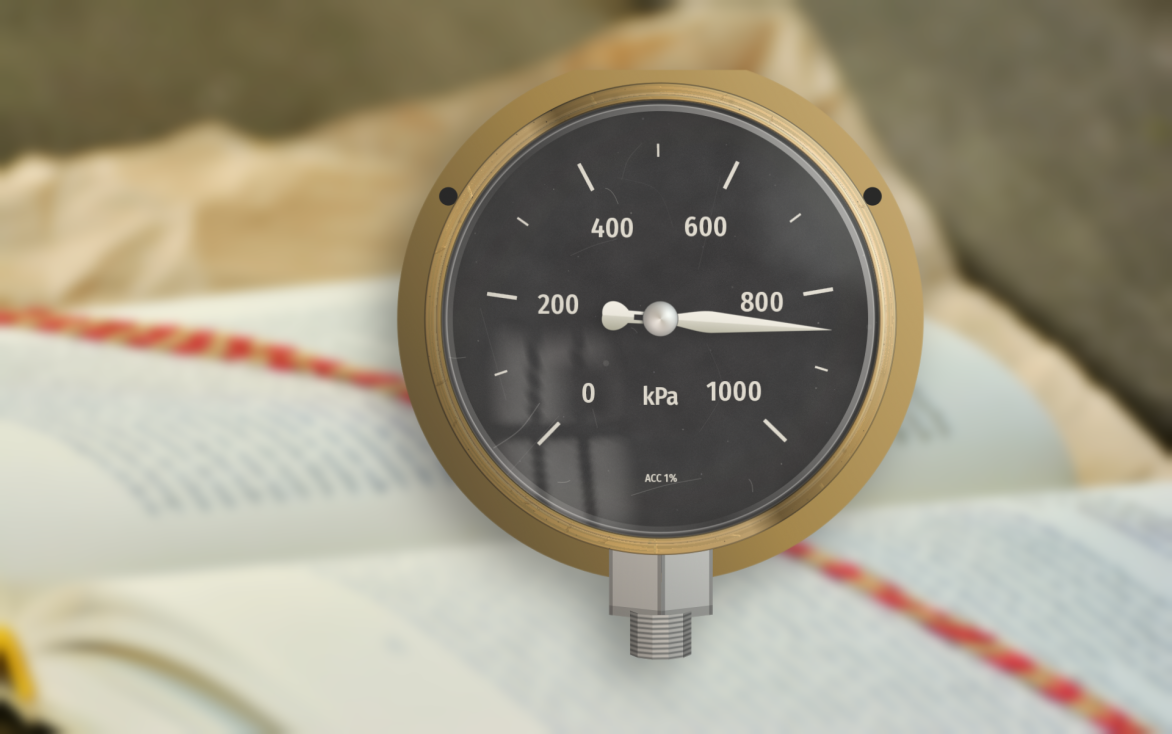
value=850 unit=kPa
